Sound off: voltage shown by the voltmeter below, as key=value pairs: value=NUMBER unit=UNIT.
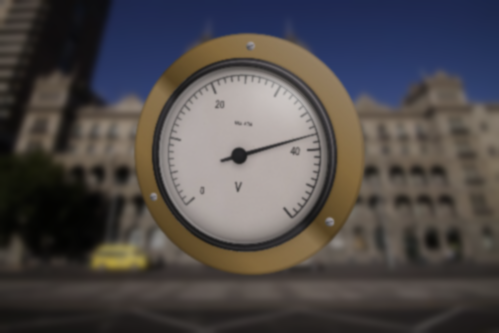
value=38 unit=V
